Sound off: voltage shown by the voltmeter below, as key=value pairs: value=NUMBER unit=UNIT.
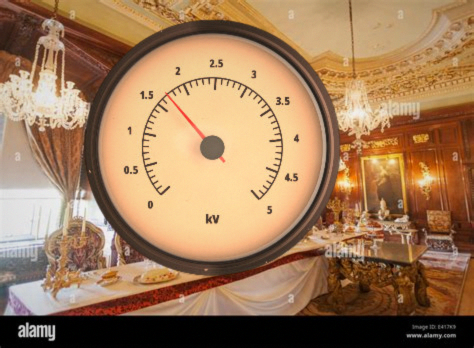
value=1.7 unit=kV
